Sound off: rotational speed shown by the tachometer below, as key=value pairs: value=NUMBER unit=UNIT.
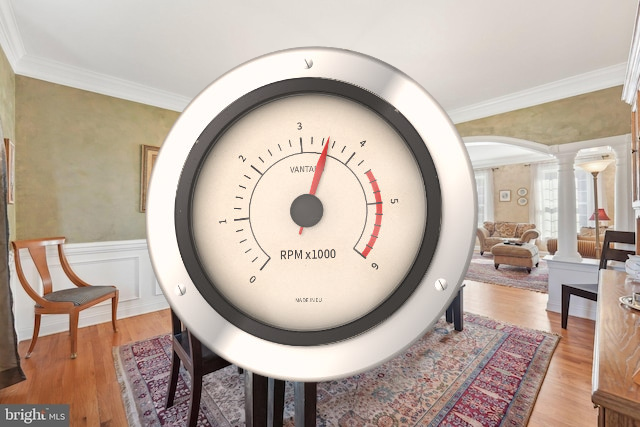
value=3500 unit=rpm
